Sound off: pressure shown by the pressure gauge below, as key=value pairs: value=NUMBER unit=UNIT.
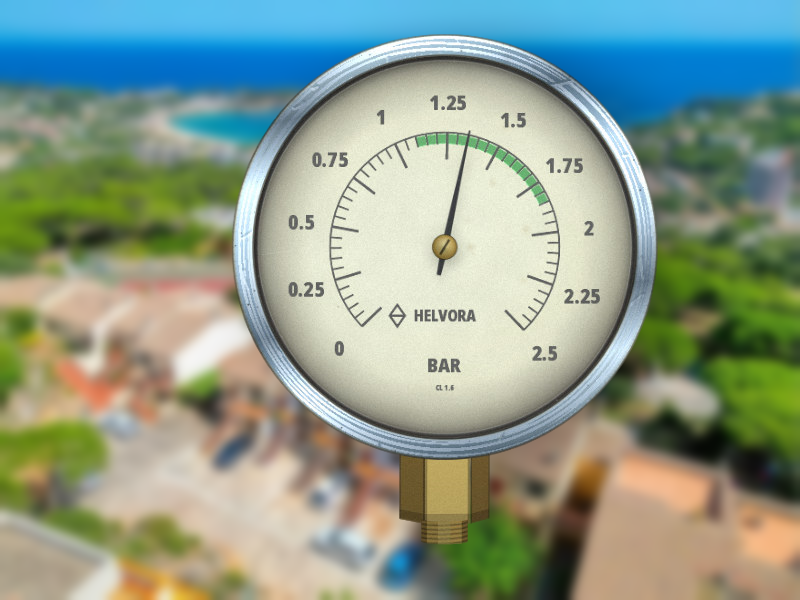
value=1.35 unit=bar
